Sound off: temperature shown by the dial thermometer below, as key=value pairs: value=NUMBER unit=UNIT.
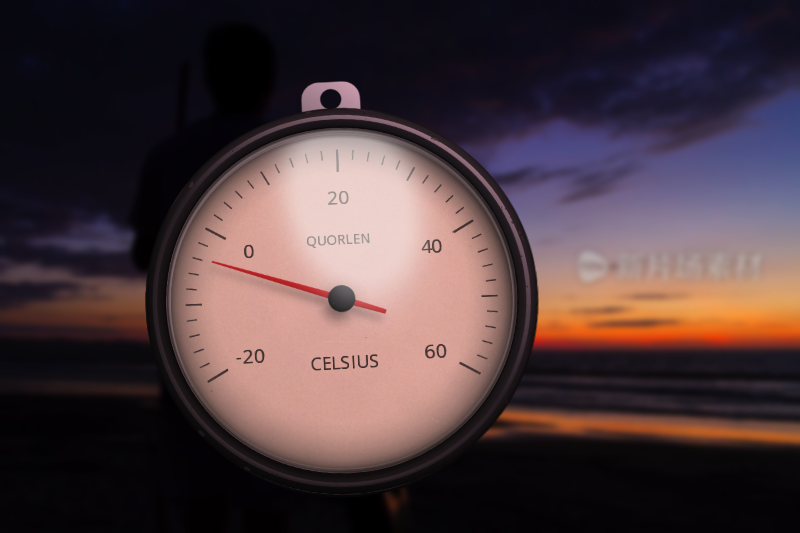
value=-4 unit=°C
